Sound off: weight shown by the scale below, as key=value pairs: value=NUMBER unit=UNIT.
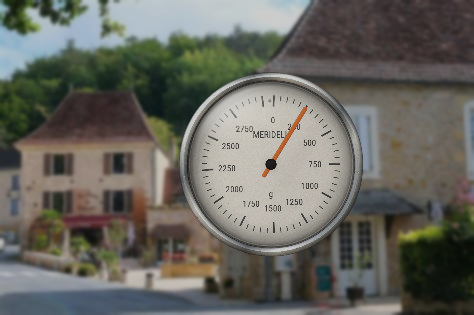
value=250 unit=g
